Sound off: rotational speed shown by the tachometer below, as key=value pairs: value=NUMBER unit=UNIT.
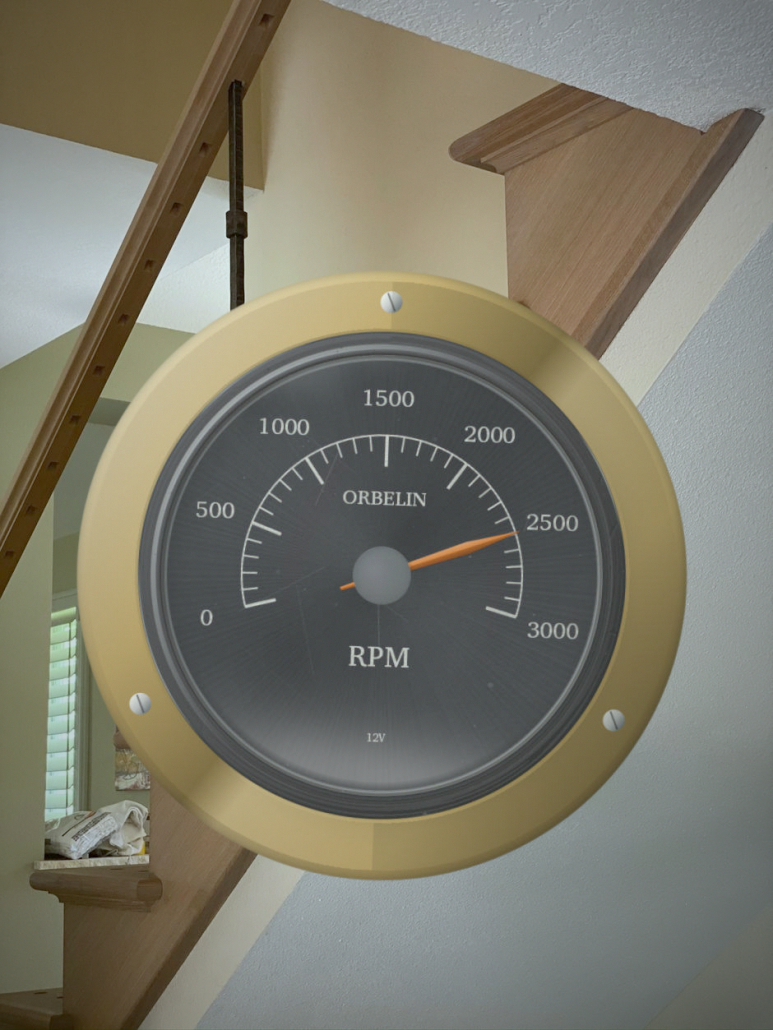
value=2500 unit=rpm
